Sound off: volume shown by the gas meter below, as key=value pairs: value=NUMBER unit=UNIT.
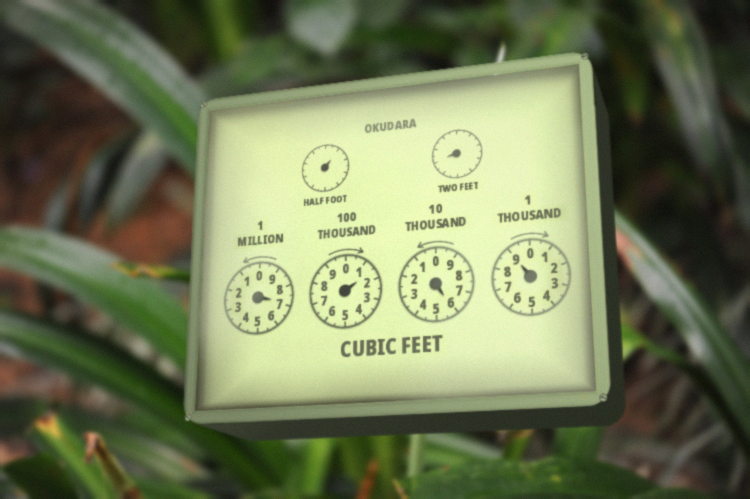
value=715900 unit=ft³
